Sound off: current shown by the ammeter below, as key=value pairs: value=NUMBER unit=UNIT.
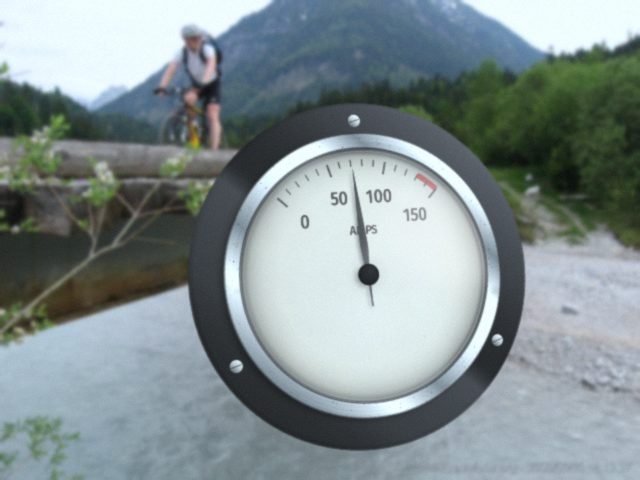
value=70 unit=A
